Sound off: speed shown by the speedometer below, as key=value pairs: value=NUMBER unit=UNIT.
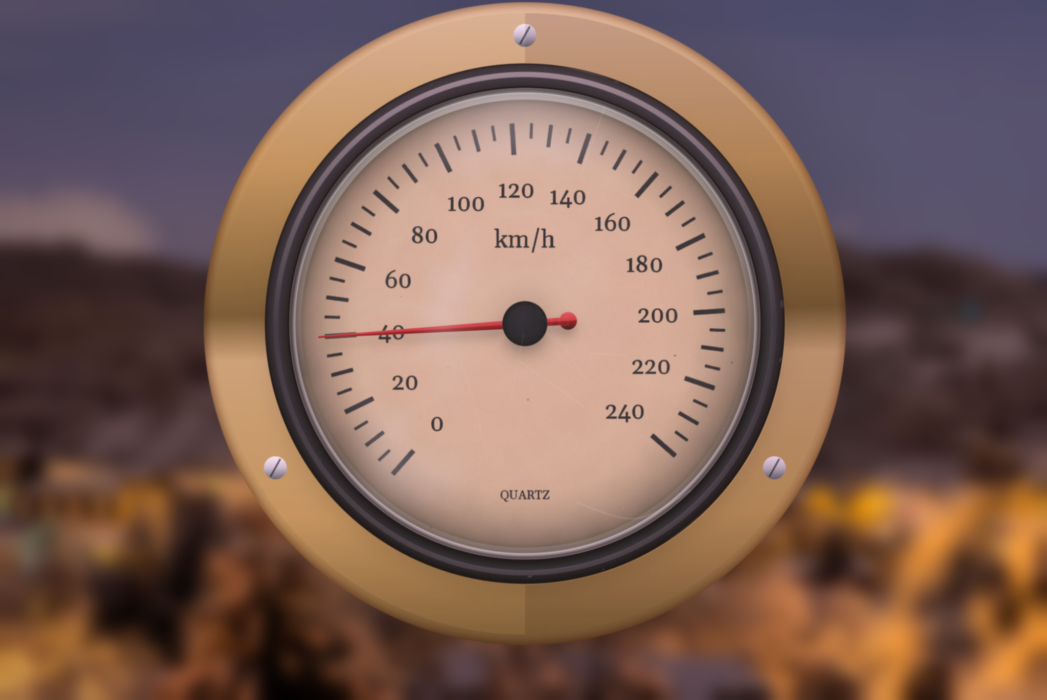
value=40 unit=km/h
